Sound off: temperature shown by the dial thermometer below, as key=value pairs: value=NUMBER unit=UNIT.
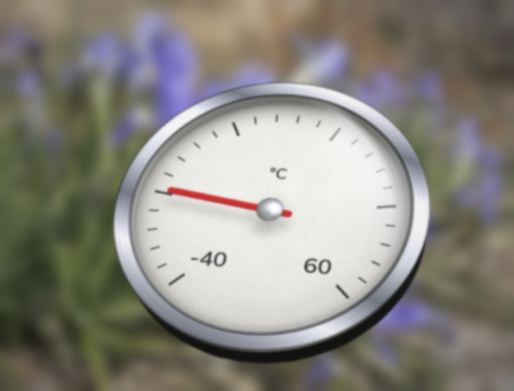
value=-20 unit=°C
